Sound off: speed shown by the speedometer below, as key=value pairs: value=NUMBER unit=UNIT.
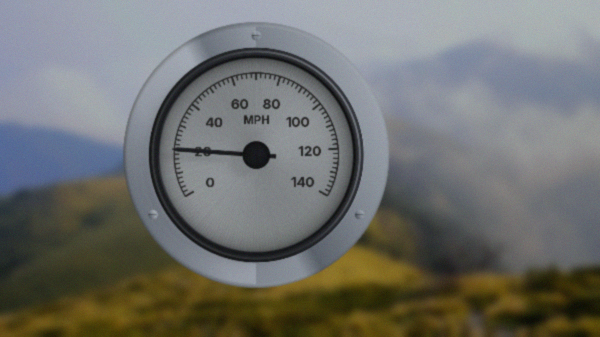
value=20 unit=mph
